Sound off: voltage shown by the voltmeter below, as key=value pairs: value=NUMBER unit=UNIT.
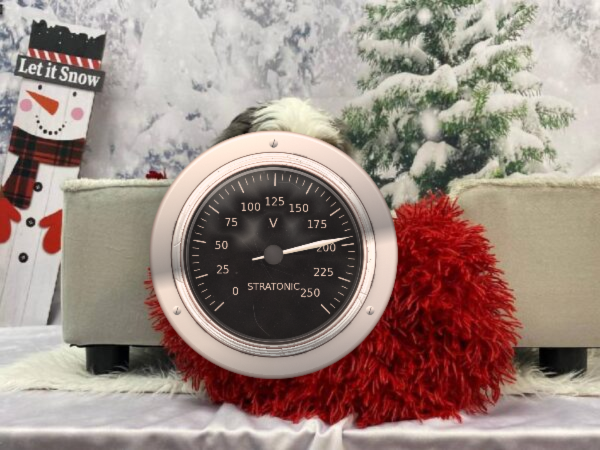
value=195 unit=V
